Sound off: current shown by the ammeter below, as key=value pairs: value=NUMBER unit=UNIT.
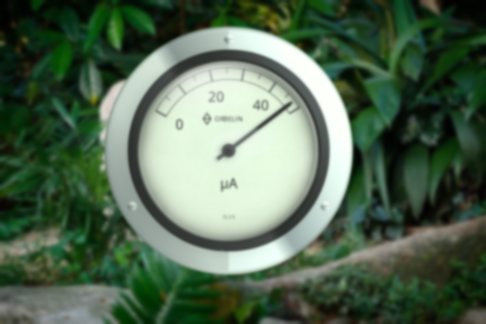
value=47.5 unit=µA
